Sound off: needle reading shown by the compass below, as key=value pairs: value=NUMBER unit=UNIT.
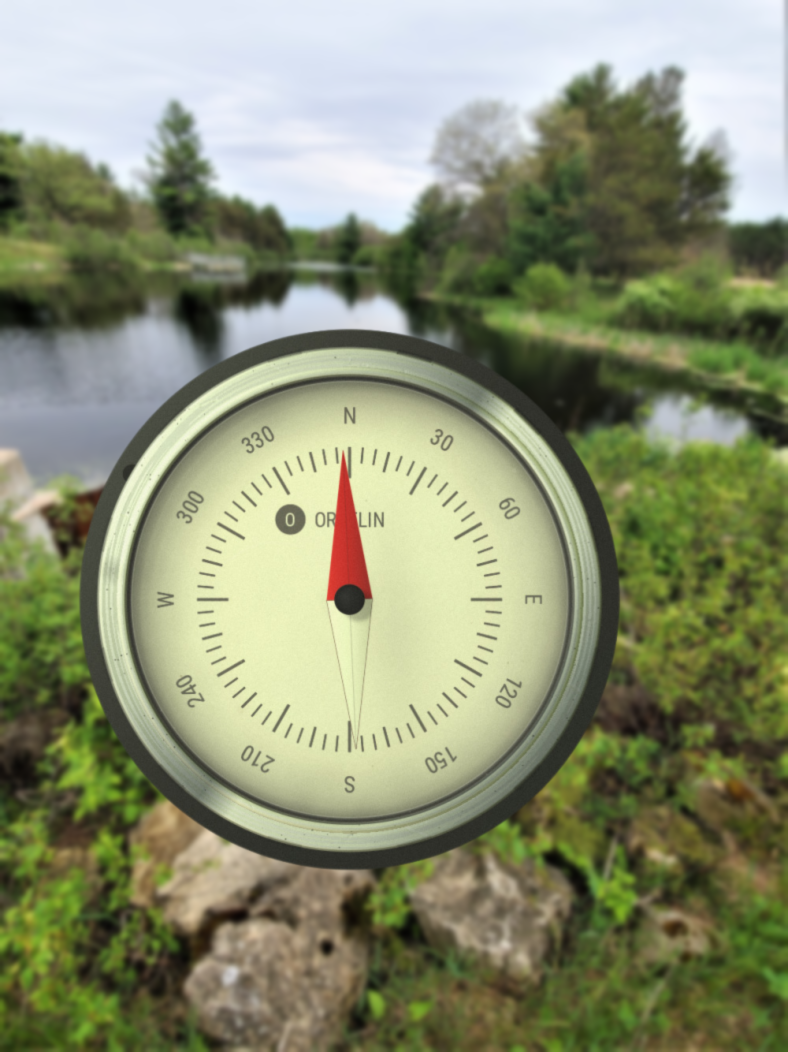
value=357.5 unit=°
